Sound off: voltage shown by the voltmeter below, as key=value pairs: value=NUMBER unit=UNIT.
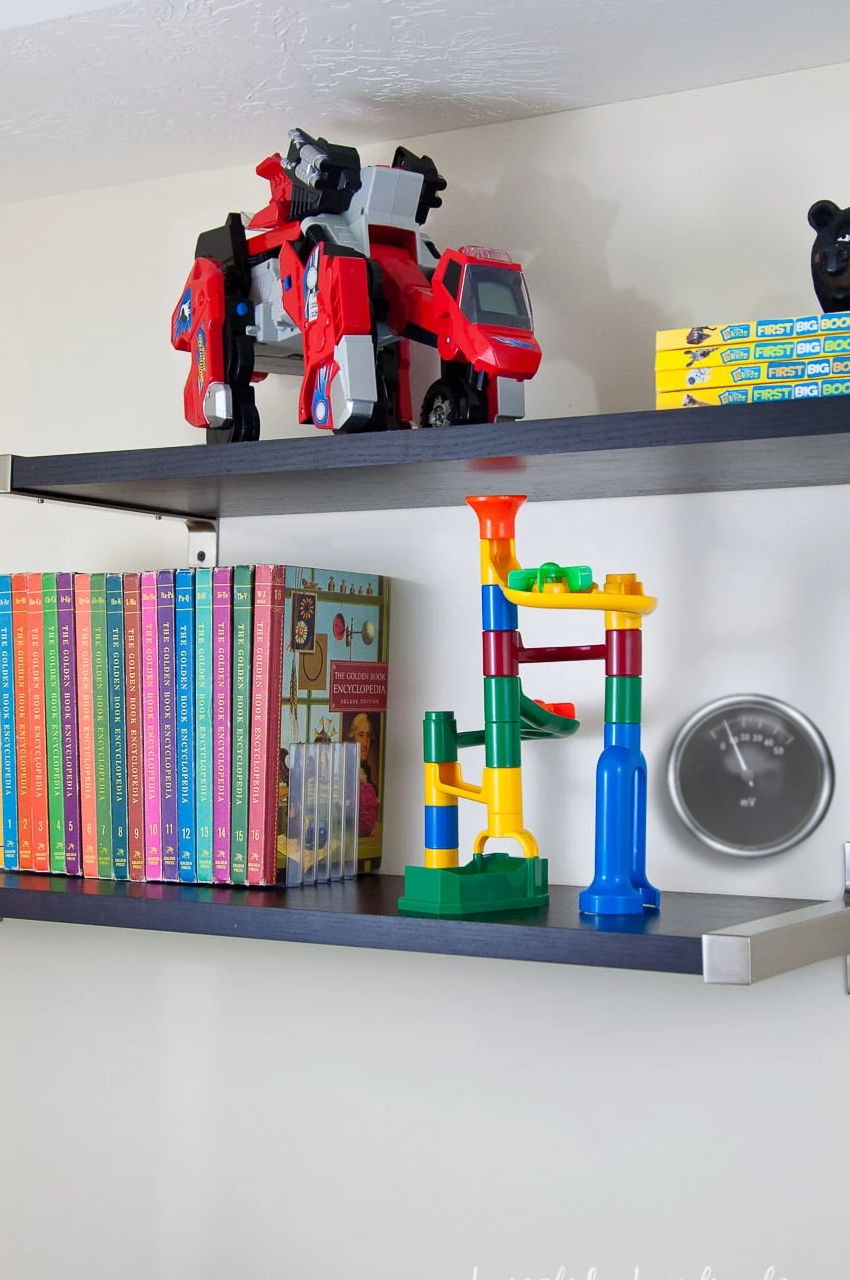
value=10 unit=mV
